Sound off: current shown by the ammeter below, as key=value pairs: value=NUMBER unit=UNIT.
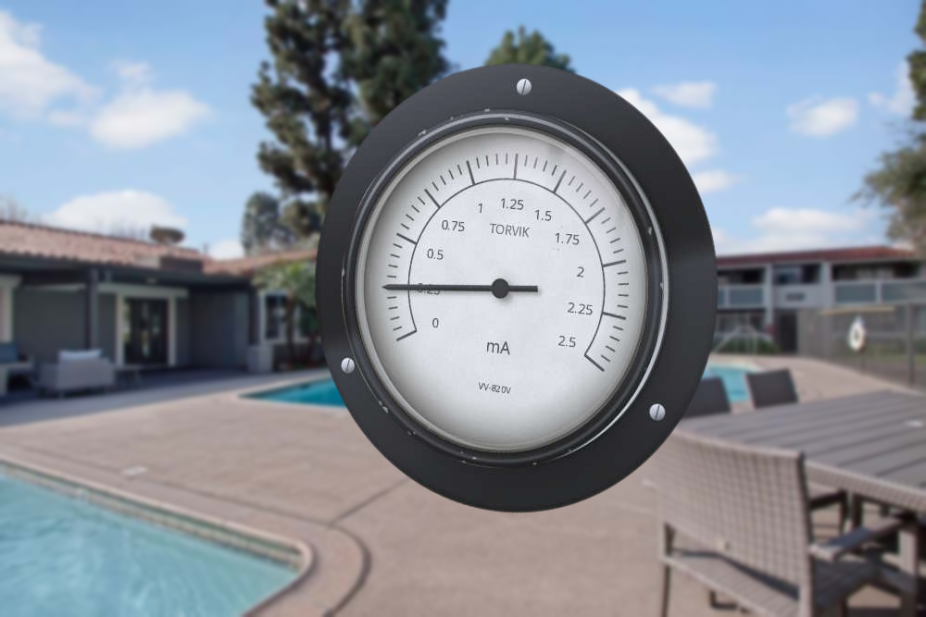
value=0.25 unit=mA
